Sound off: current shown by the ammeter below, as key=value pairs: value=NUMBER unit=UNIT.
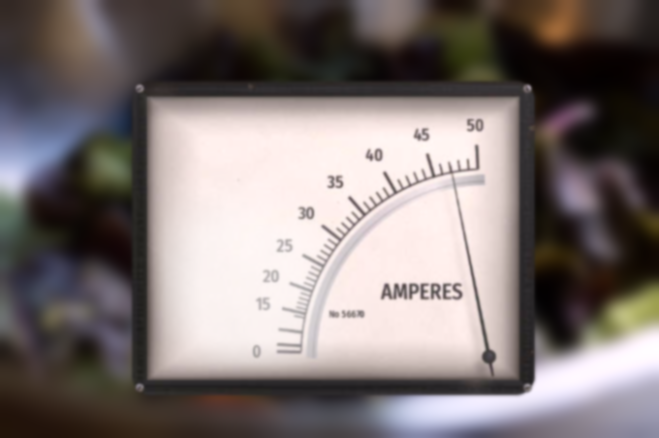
value=47 unit=A
